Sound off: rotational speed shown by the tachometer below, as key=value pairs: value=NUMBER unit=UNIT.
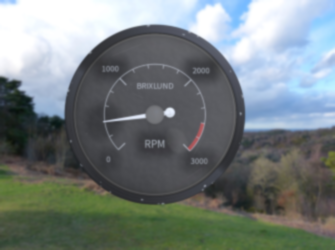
value=400 unit=rpm
